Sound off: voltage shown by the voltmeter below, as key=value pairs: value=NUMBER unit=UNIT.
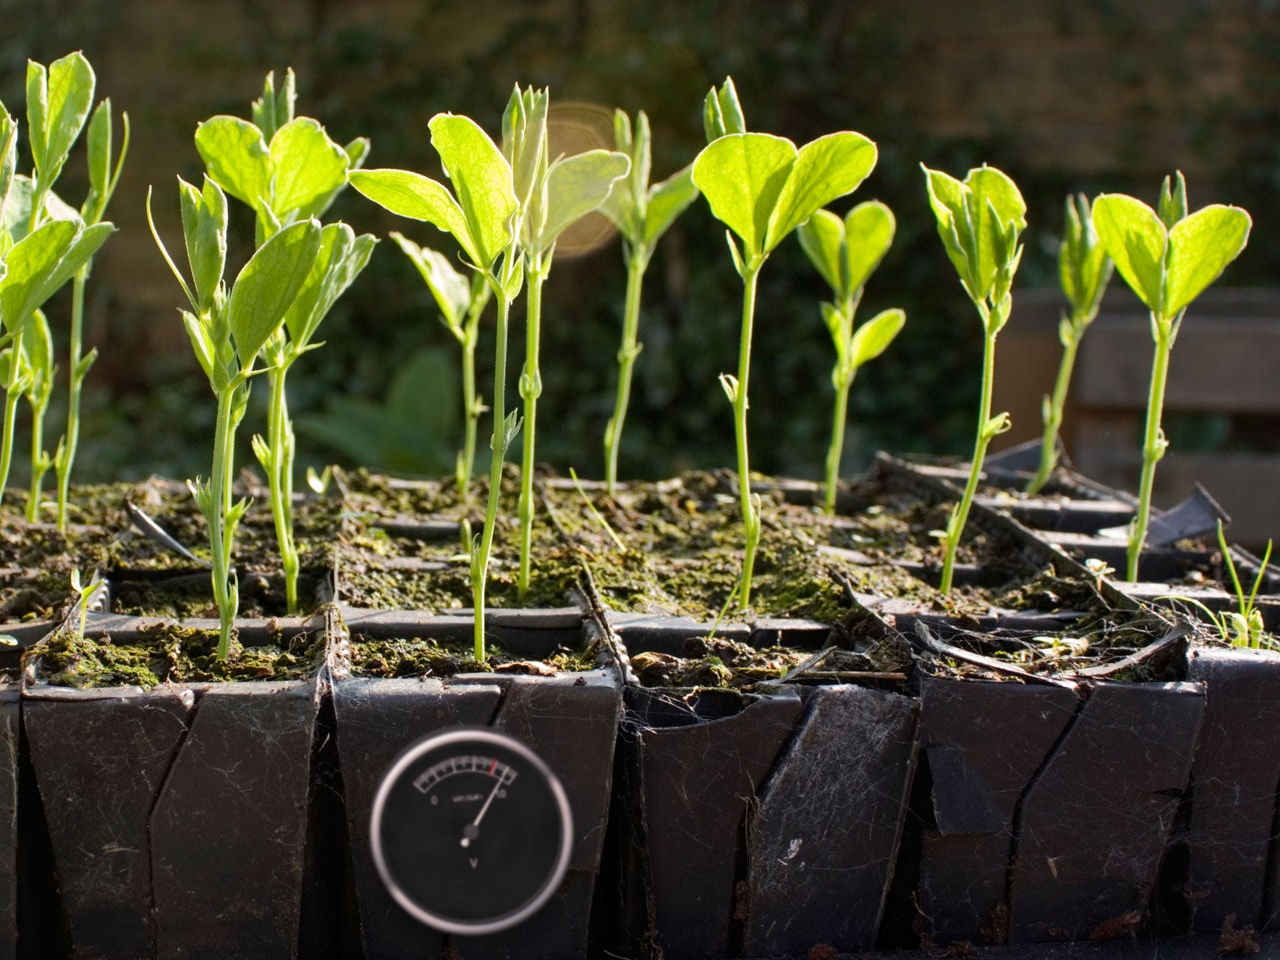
value=9 unit=V
